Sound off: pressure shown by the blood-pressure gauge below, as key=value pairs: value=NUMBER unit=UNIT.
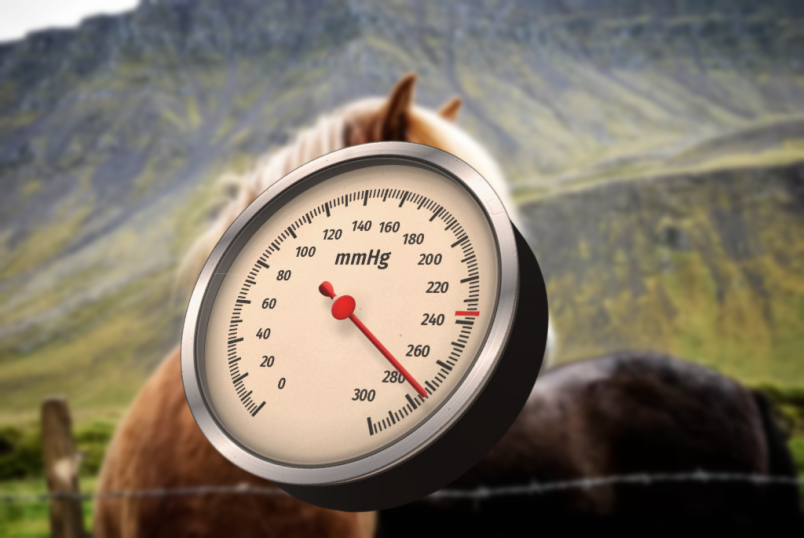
value=274 unit=mmHg
